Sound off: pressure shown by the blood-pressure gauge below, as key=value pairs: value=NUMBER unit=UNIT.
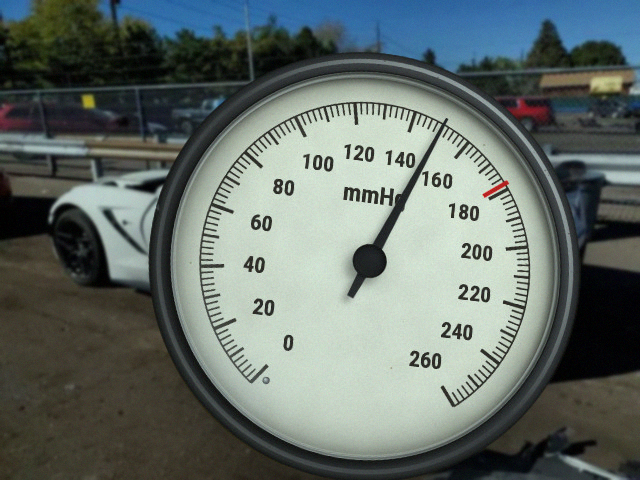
value=150 unit=mmHg
